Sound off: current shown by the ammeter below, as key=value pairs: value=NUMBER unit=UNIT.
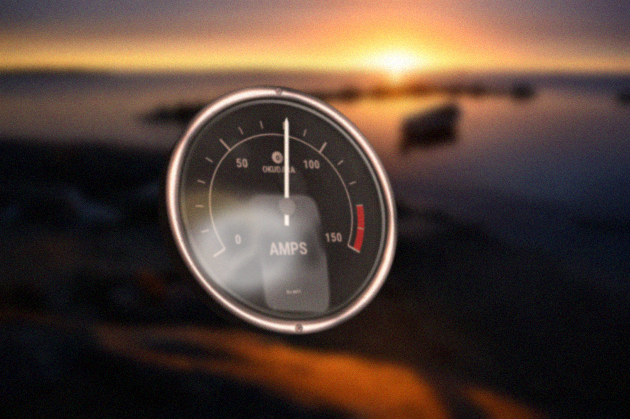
value=80 unit=A
